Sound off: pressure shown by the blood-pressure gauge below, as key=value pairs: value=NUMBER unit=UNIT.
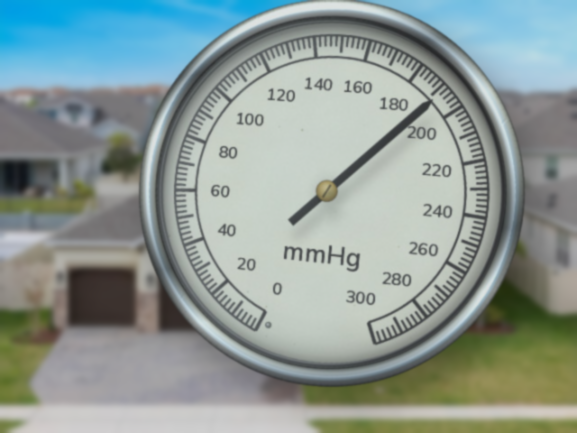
value=192 unit=mmHg
